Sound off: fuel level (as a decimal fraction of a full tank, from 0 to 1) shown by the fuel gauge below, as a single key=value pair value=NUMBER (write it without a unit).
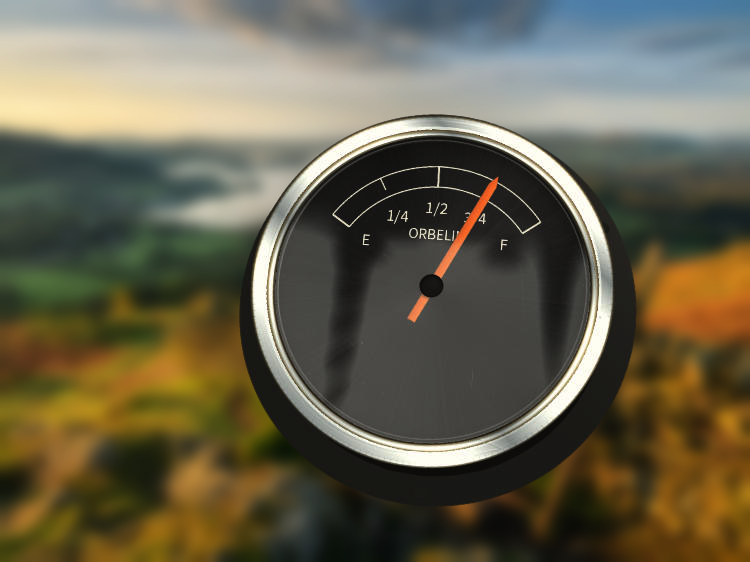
value=0.75
